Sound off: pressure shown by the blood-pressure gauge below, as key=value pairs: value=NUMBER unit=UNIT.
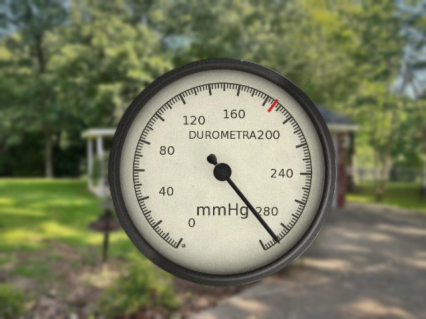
value=290 unit=mmHg
